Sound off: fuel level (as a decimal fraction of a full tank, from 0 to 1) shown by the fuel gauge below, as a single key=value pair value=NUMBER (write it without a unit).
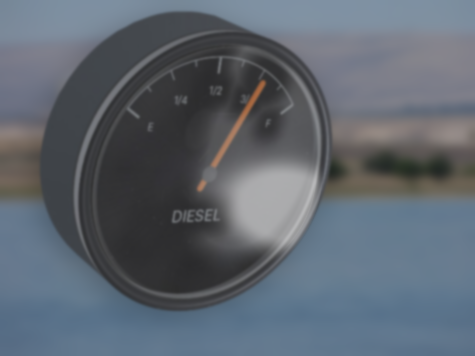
value=0.75
